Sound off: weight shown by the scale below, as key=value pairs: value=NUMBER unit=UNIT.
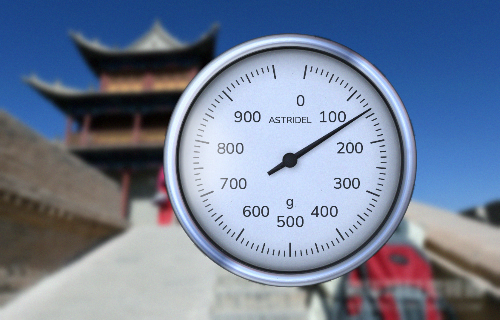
value=140 unit=g
